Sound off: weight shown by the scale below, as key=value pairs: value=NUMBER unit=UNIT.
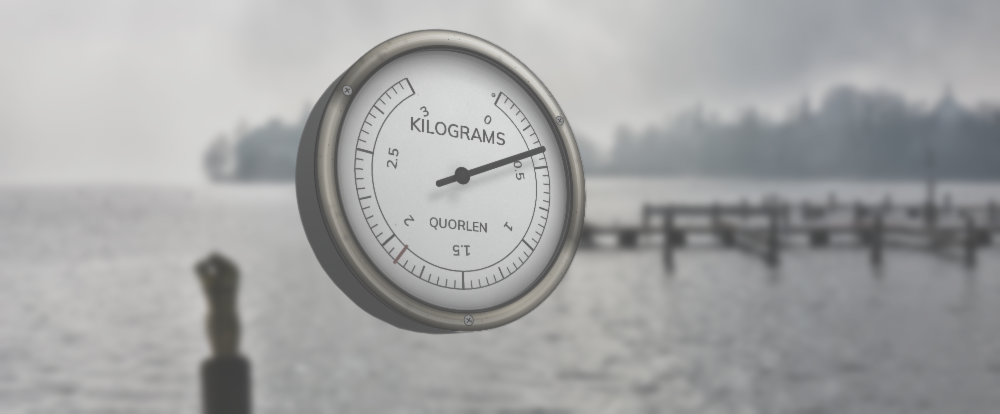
value=0.4 unit=kg
